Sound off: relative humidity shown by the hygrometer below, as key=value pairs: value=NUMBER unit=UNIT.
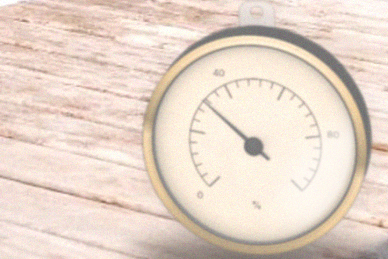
value=32 unit=%
